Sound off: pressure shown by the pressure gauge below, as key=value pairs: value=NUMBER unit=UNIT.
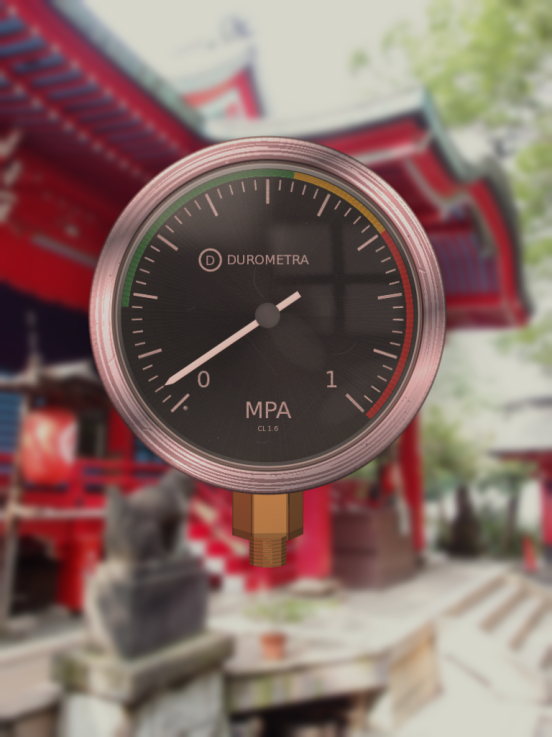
value=0.04 unit=MPa
